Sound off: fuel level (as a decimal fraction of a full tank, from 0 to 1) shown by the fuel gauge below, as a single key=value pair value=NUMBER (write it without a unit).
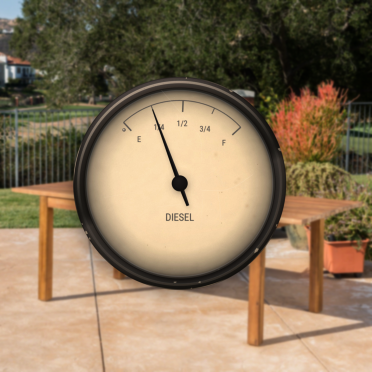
value=0.25
